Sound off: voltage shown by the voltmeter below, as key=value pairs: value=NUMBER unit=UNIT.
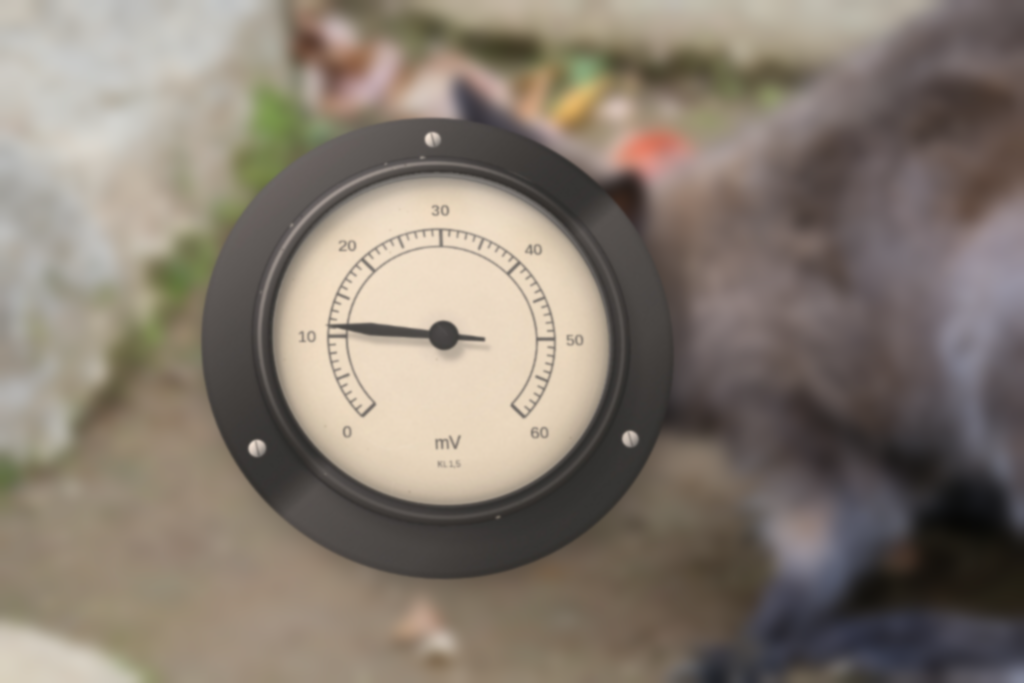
value=11 unit=mV
